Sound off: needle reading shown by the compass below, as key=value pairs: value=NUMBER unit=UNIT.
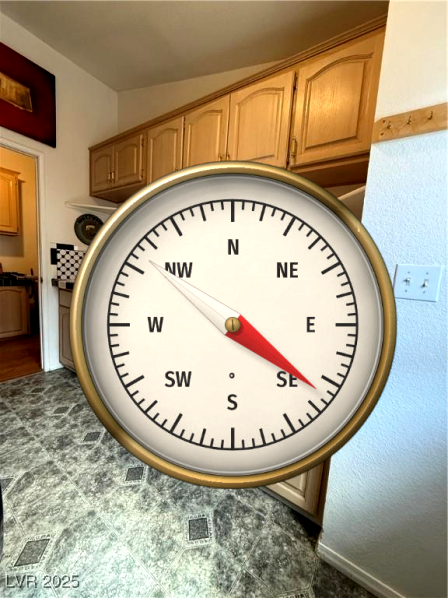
value=127.5 unit=°
